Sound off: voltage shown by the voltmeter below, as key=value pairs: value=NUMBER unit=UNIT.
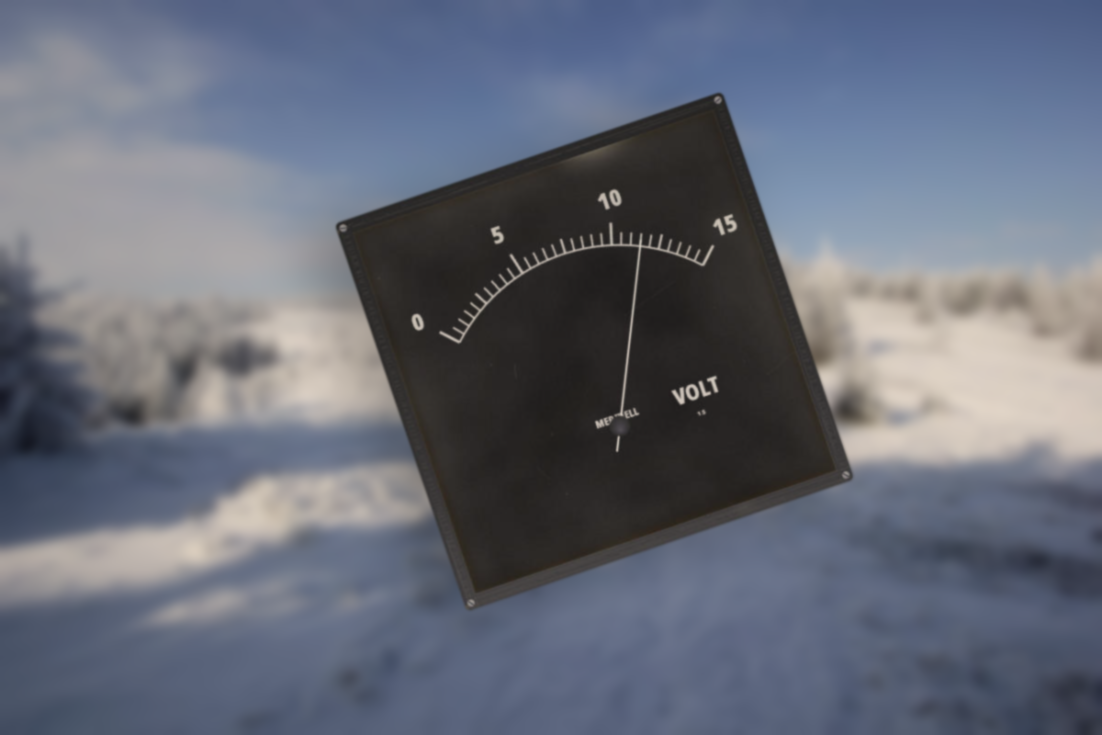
value=11.5 unit=V
